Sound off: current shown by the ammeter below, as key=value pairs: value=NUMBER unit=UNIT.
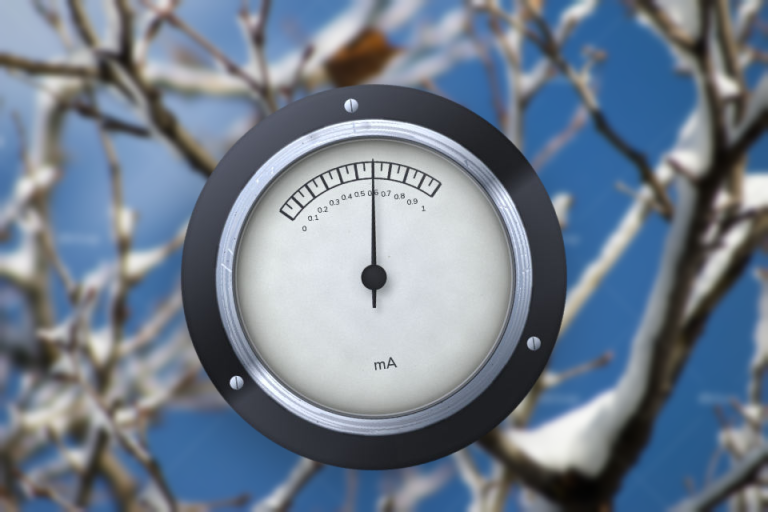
value=0.6 unit=mA
